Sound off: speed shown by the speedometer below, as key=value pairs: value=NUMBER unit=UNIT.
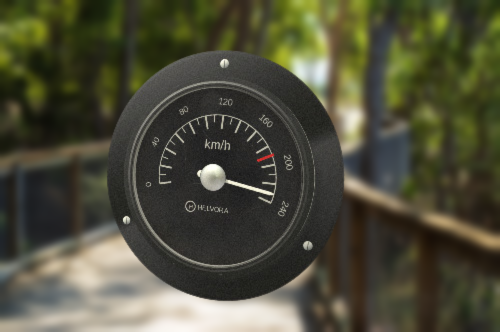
value=230 unit=km/h
